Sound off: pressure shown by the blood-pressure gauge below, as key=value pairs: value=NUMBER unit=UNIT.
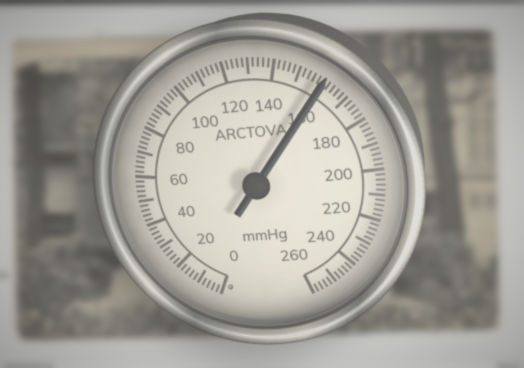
value=160 unit=mmHg
